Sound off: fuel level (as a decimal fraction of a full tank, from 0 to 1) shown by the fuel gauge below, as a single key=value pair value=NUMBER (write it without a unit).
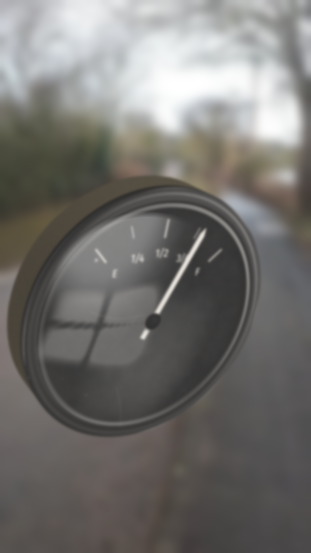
value=0.75
